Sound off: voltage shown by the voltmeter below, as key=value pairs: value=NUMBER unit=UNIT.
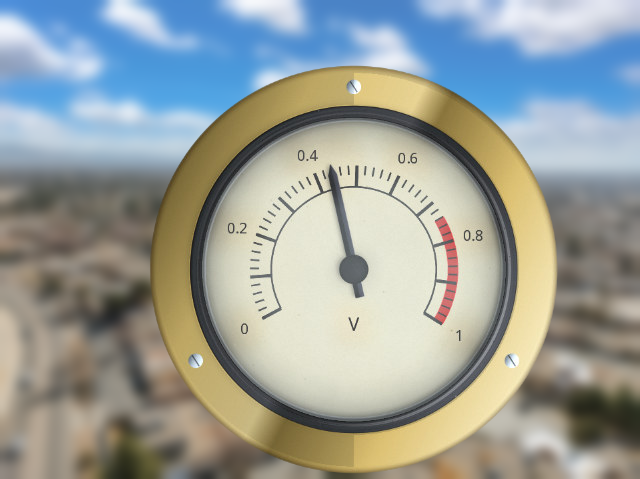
value=0.44 unit=V
